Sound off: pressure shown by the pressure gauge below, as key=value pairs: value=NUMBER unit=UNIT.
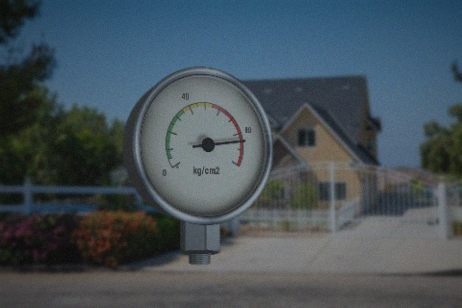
value=85 unit=kg/cm²
